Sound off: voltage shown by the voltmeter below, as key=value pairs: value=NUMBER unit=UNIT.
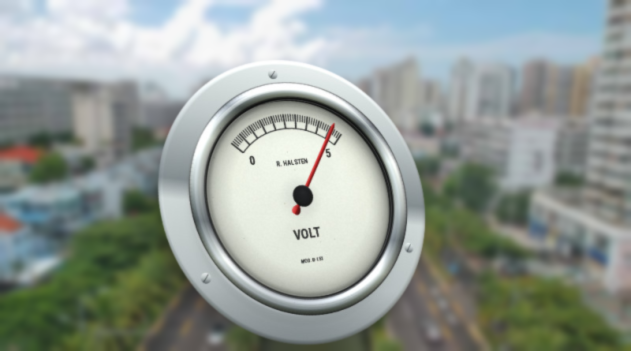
value=4.5 unit=V
